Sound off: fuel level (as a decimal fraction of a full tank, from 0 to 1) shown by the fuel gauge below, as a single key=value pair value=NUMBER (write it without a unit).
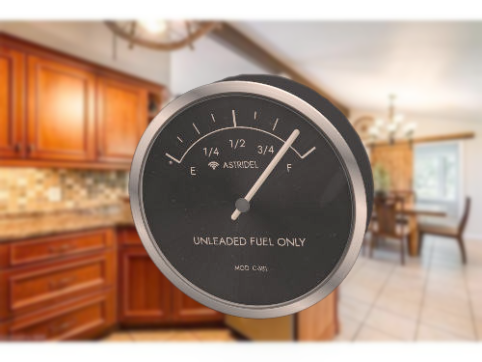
value=0.875
